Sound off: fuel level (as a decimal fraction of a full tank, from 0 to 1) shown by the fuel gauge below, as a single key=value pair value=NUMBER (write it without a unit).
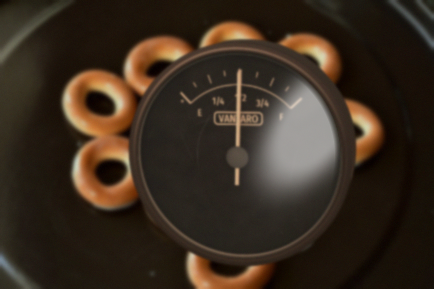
value=0.5
